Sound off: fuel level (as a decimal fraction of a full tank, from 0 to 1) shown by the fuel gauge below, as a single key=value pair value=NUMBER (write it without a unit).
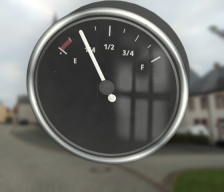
value=0.25
